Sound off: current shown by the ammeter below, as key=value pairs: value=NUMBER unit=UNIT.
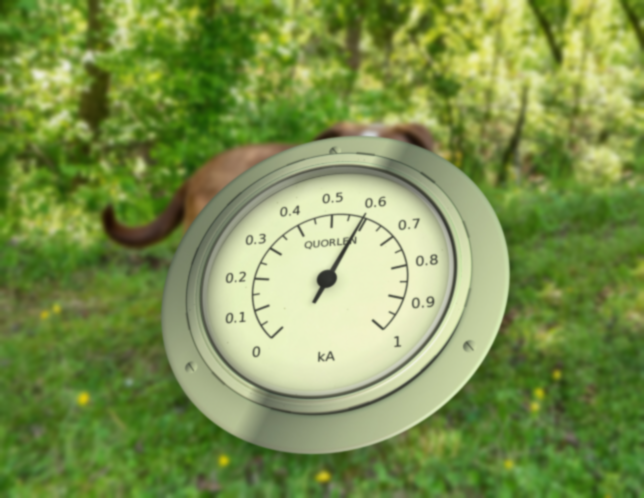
value=0.6 unit=kA
